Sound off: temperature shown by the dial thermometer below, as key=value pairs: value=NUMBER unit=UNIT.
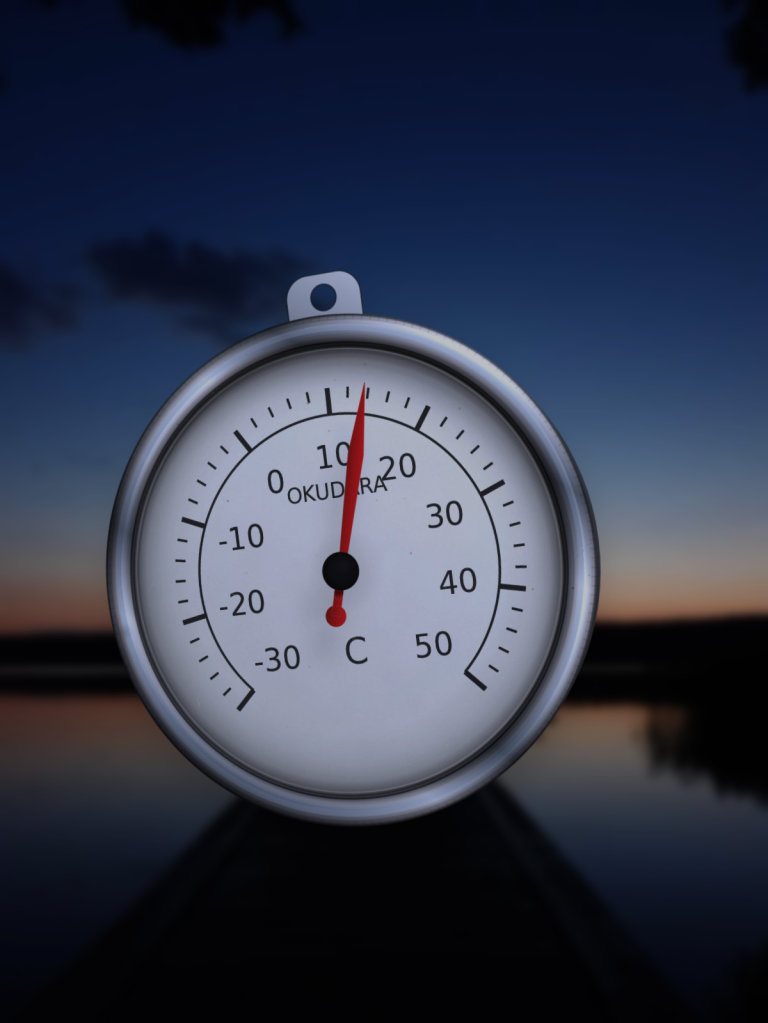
value=14 unit=°C
